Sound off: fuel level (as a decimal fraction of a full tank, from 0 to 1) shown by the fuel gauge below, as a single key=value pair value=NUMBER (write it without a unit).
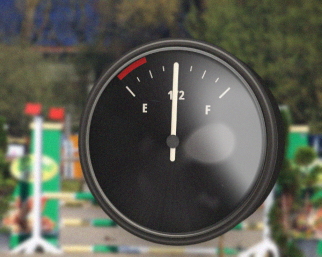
value=0.5
